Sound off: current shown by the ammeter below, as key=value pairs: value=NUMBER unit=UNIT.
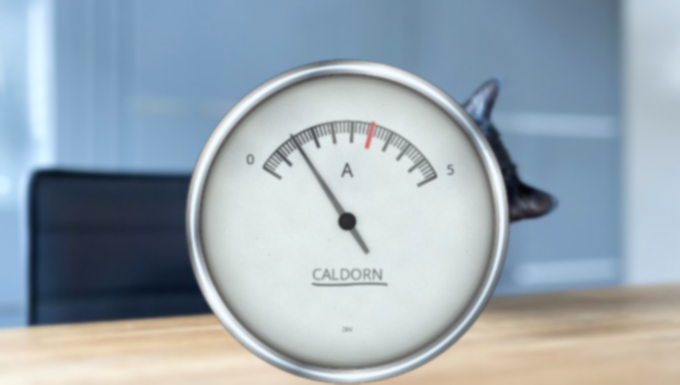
value=1 unit=A
